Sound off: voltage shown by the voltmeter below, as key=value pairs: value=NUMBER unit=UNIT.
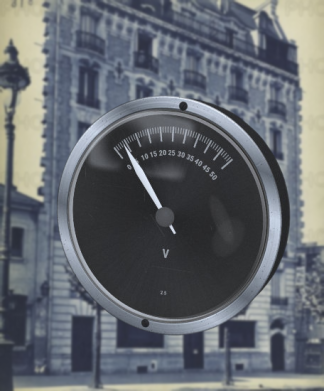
value=5 unit=V
